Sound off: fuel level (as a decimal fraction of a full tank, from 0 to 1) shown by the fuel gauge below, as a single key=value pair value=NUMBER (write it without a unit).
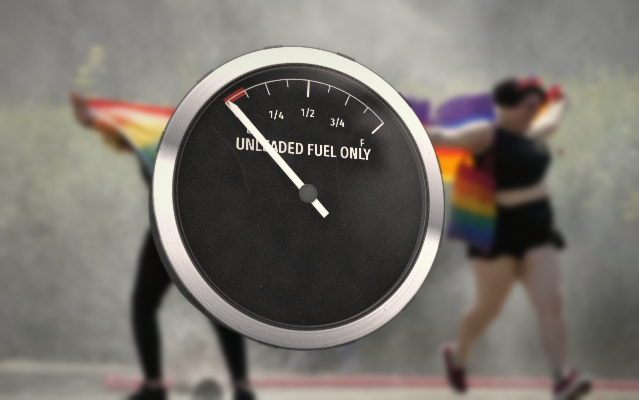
value=0
